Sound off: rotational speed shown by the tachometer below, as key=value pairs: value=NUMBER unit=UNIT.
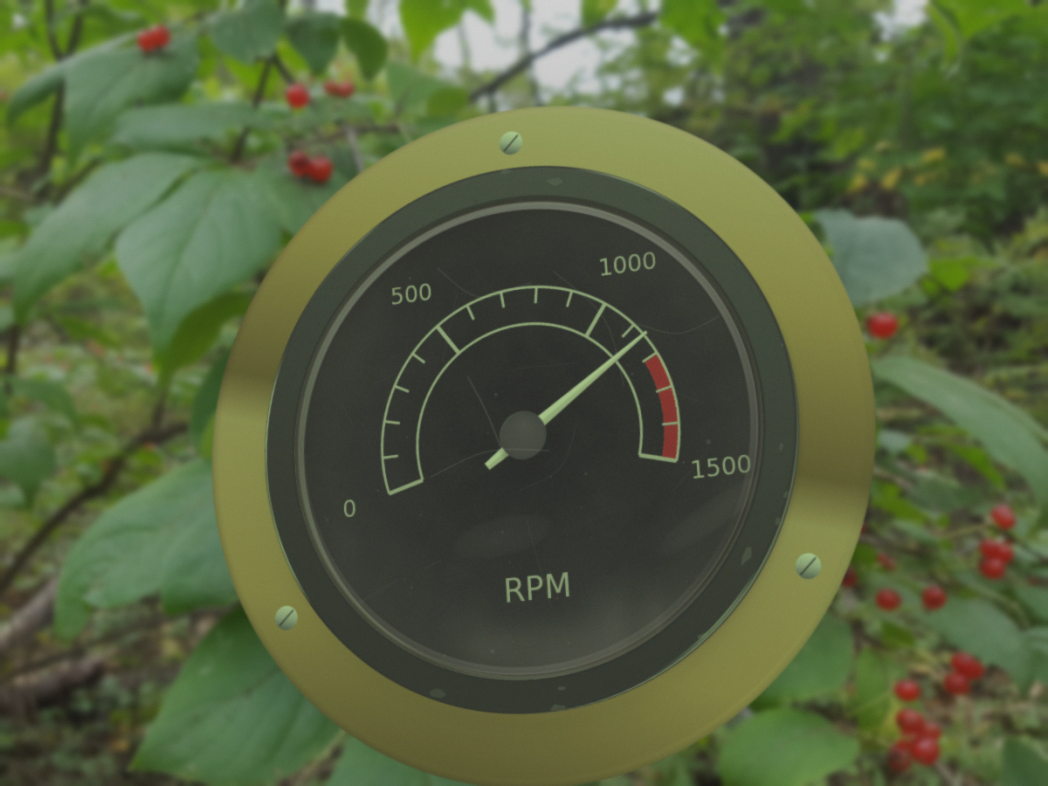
value=1150 unit=rpm
